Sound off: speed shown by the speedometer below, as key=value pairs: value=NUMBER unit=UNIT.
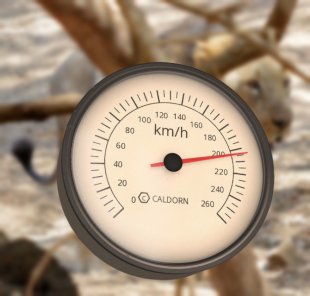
value=205 unit=km/h
